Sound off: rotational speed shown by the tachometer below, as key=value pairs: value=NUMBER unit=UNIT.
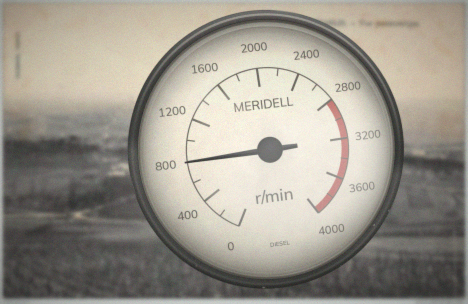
value=800 unit=rpm
